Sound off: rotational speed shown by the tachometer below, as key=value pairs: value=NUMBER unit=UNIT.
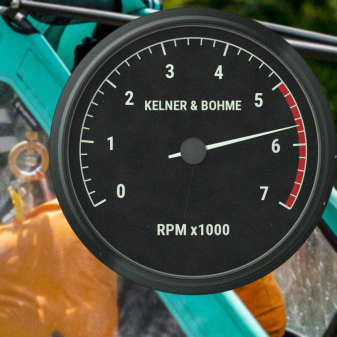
value=5700 unit=rpm
